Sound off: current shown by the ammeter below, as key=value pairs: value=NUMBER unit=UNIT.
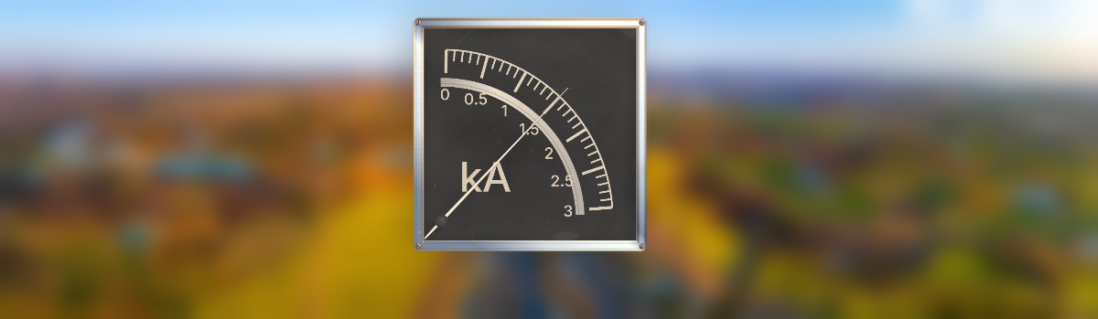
value=1.5 unit=kA
